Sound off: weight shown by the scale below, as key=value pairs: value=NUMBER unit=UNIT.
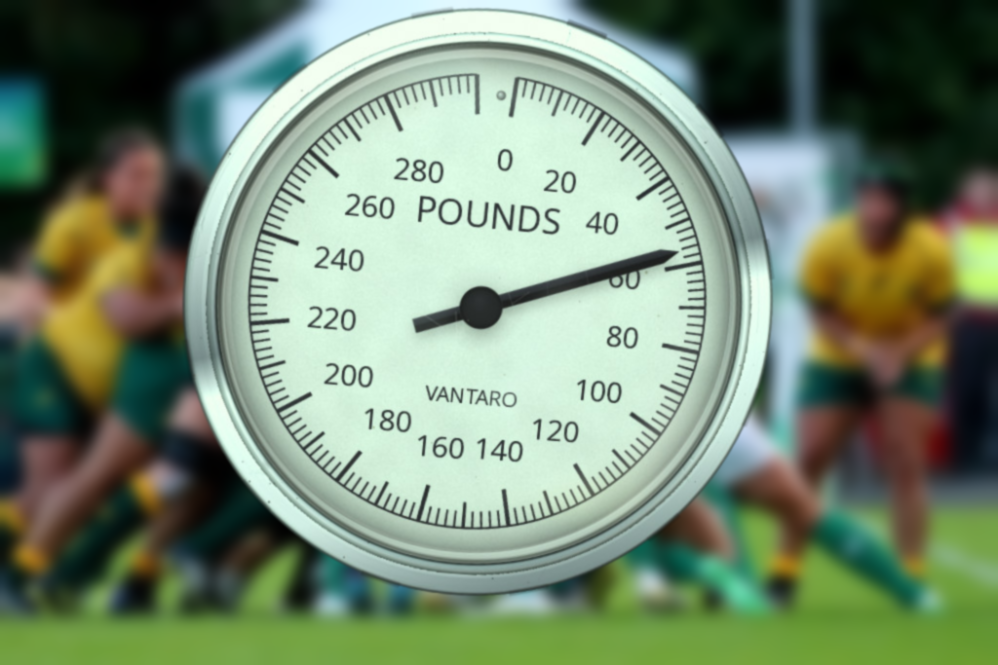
value=56 unit=lb
